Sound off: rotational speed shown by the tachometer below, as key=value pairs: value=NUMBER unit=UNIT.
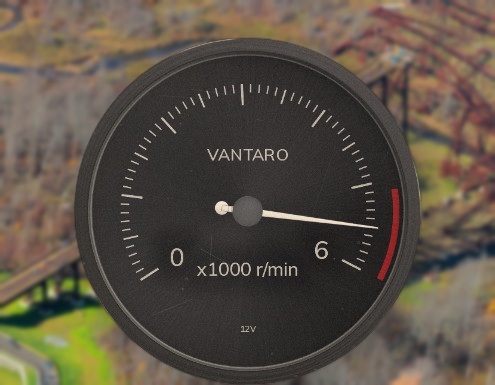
value=5500 unit=rpm
